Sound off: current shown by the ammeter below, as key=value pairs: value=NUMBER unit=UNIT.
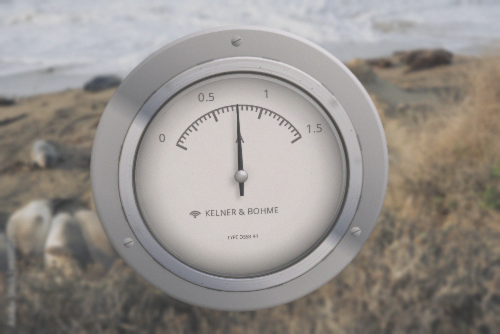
value=0.75 unit=A
